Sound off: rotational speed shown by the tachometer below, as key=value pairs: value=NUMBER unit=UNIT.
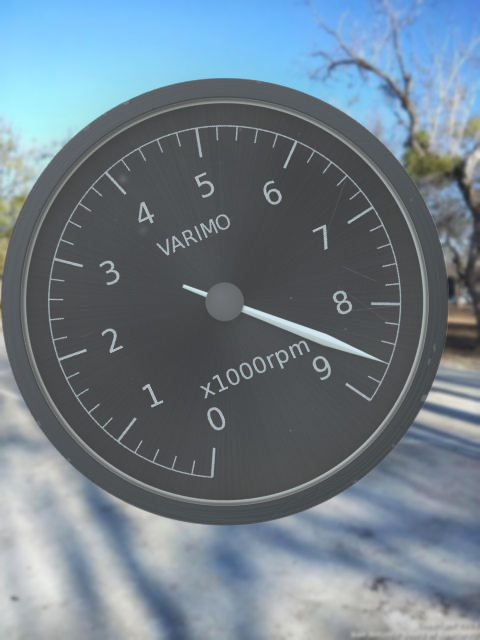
value=8600 unit=rpm
